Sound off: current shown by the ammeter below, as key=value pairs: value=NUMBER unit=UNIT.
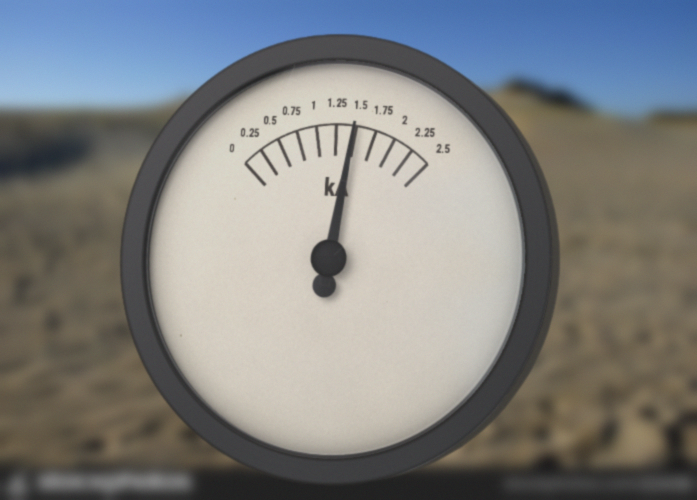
value=1.5 unit=kA
